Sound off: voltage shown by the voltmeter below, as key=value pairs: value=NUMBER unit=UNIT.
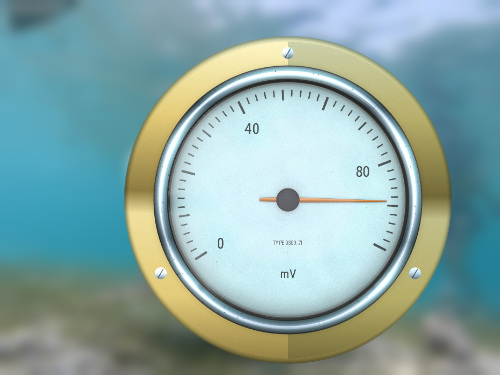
value=89 unit=mV
